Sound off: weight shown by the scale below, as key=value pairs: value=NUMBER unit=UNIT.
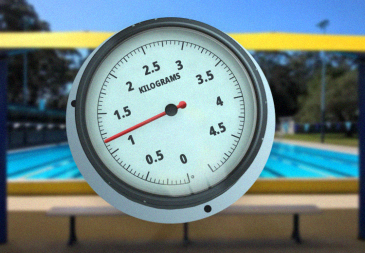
value=1.15 unit=kg
